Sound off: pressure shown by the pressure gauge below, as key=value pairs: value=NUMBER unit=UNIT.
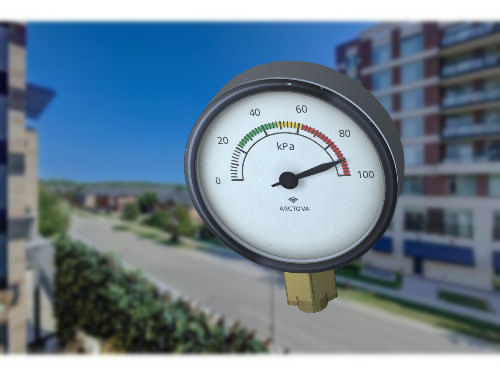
value=90 unit=kPa
